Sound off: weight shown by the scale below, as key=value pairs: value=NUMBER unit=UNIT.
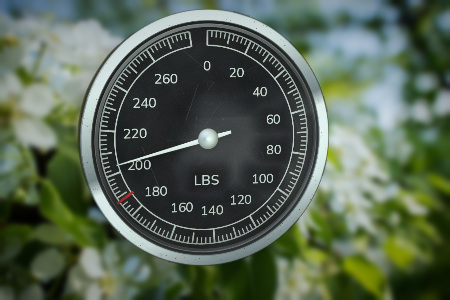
value=204 unit=lb
